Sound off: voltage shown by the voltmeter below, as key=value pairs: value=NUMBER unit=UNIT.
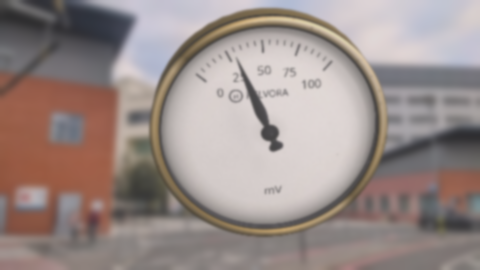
value=30 unit=mV
